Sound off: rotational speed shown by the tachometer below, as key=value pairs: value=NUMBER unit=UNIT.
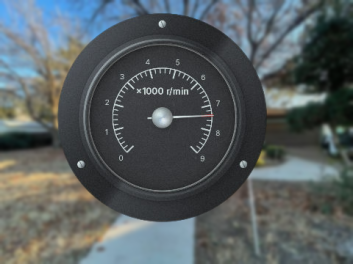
value=7400 unit=rpm
